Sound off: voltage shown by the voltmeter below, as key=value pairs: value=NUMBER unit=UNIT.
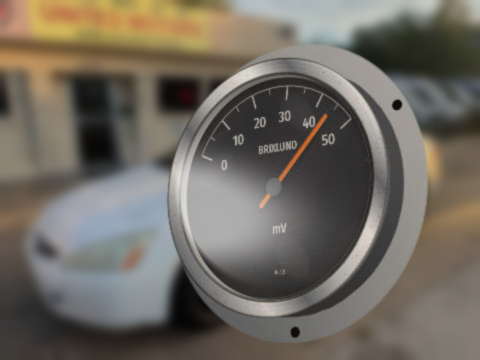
value=45 unit=mV
